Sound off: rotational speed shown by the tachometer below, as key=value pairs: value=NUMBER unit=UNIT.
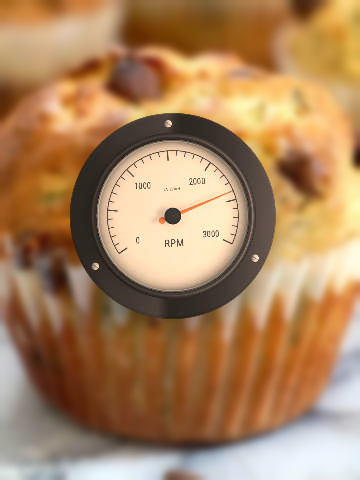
value=2400 unit=rpm
